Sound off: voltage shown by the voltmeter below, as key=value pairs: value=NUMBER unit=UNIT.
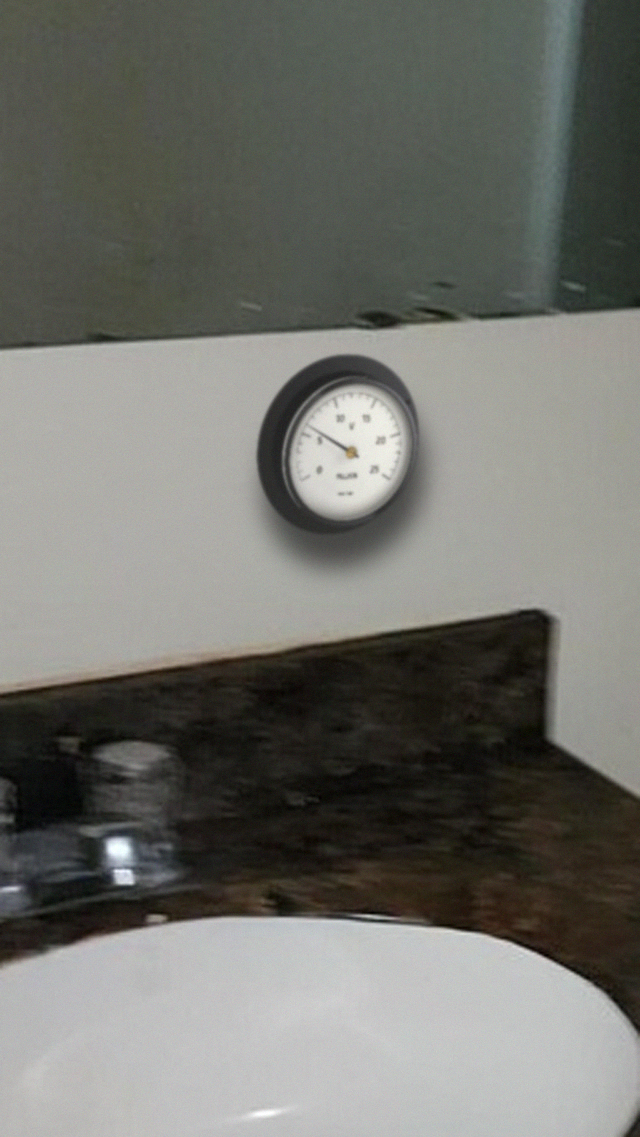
value=6 unit=V
